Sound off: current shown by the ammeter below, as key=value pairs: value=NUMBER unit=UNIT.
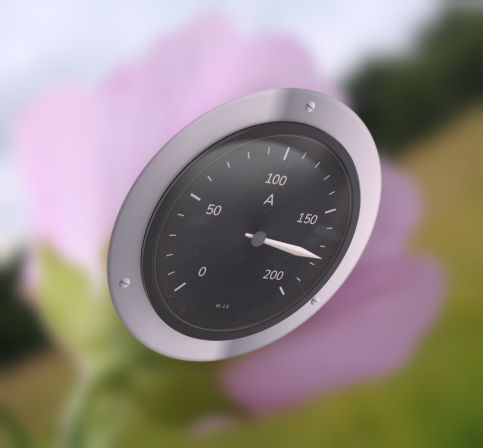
value=175 unit=A
